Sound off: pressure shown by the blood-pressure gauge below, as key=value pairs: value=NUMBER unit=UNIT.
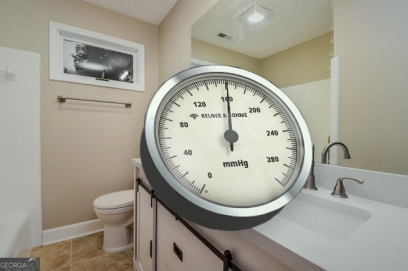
value=160 unit=mmHg
